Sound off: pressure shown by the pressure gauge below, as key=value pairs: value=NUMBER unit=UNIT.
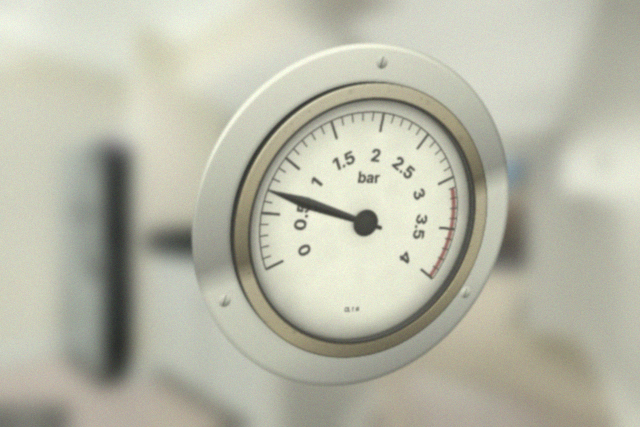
value=0.7 unit=bar
